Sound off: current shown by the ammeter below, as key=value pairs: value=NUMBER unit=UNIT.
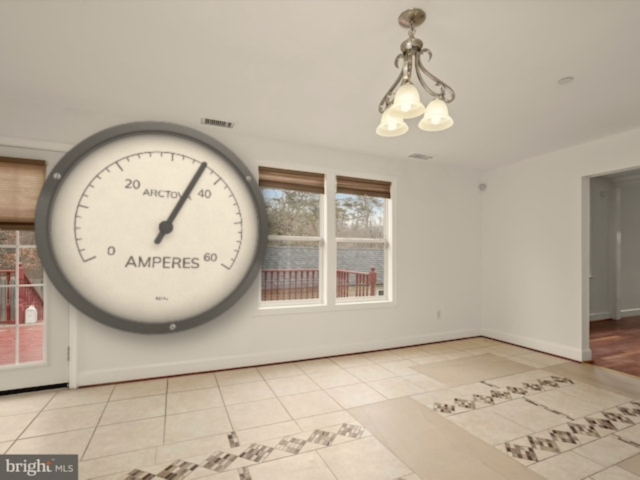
value=36 unit=A
